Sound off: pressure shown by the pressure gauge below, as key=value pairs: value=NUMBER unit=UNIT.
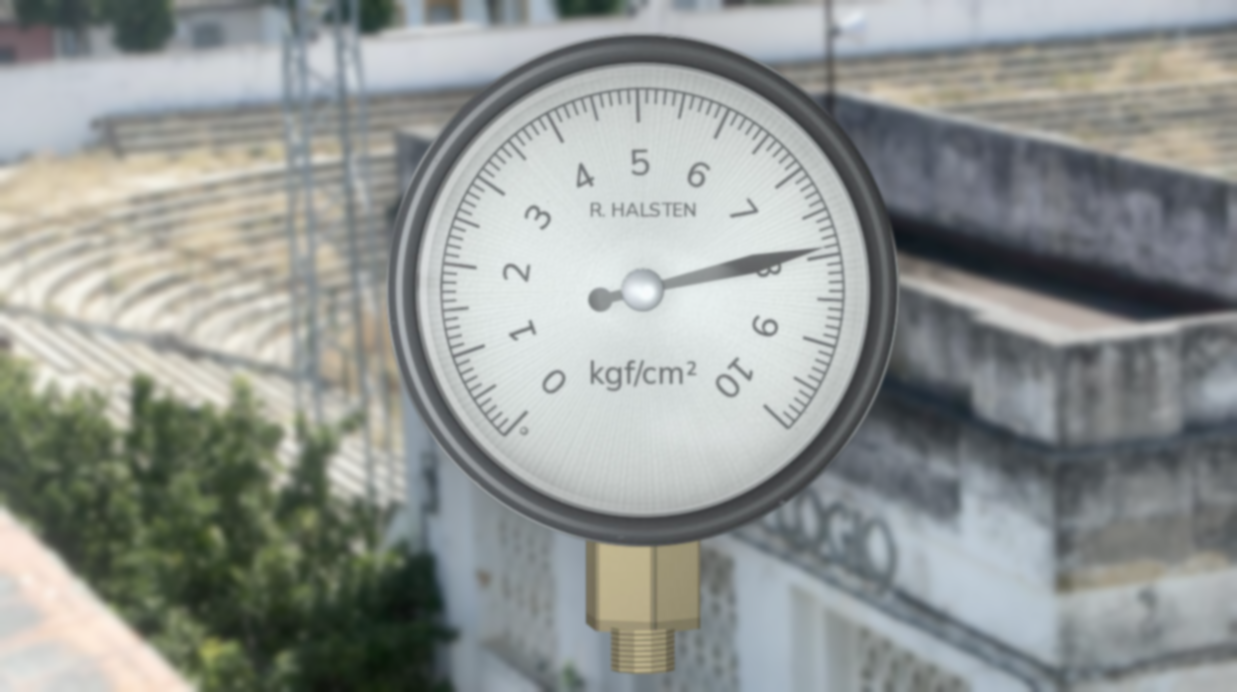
value=7.9 unit=kg/cm²
